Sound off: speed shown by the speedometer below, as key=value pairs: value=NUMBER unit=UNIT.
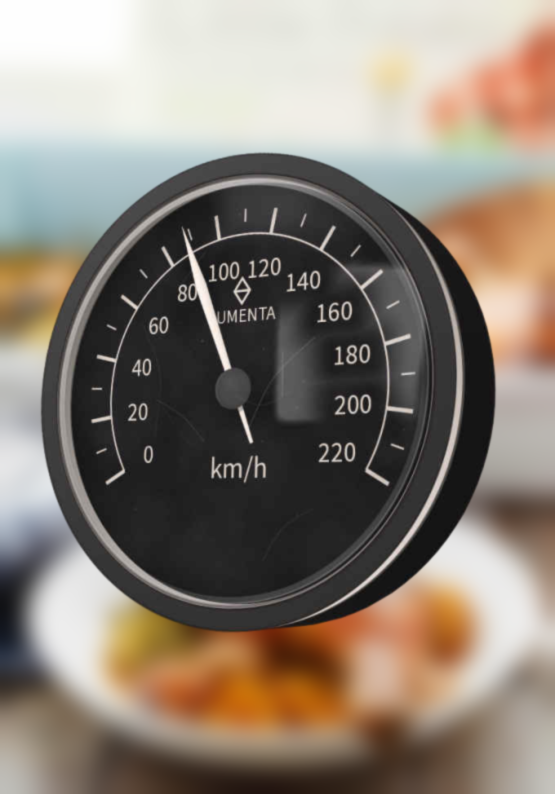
value=90 unit=km/h
